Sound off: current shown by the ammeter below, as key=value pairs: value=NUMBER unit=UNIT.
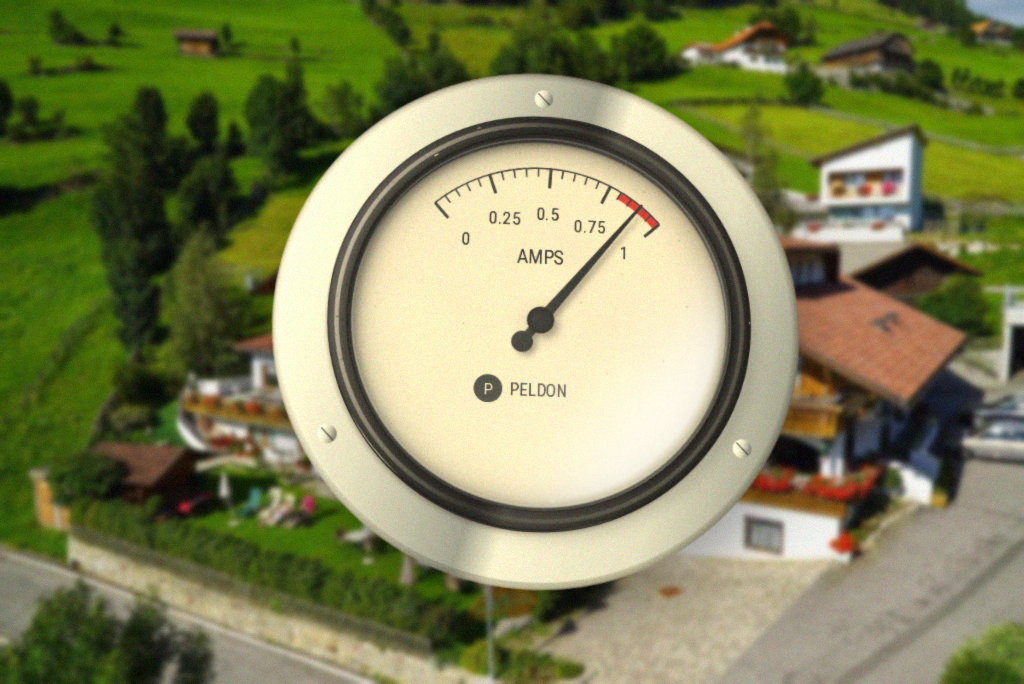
value=0.9 unit=A
